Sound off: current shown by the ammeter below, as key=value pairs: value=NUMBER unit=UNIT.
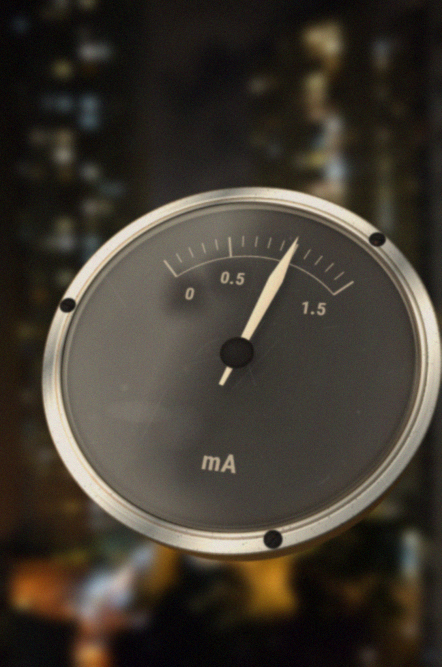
value=1 unit=mA
